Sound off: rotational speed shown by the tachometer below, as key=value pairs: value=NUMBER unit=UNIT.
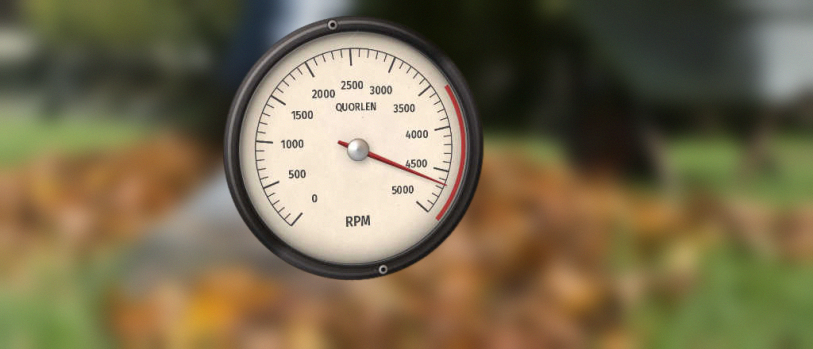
value=4650 unit=rpm
